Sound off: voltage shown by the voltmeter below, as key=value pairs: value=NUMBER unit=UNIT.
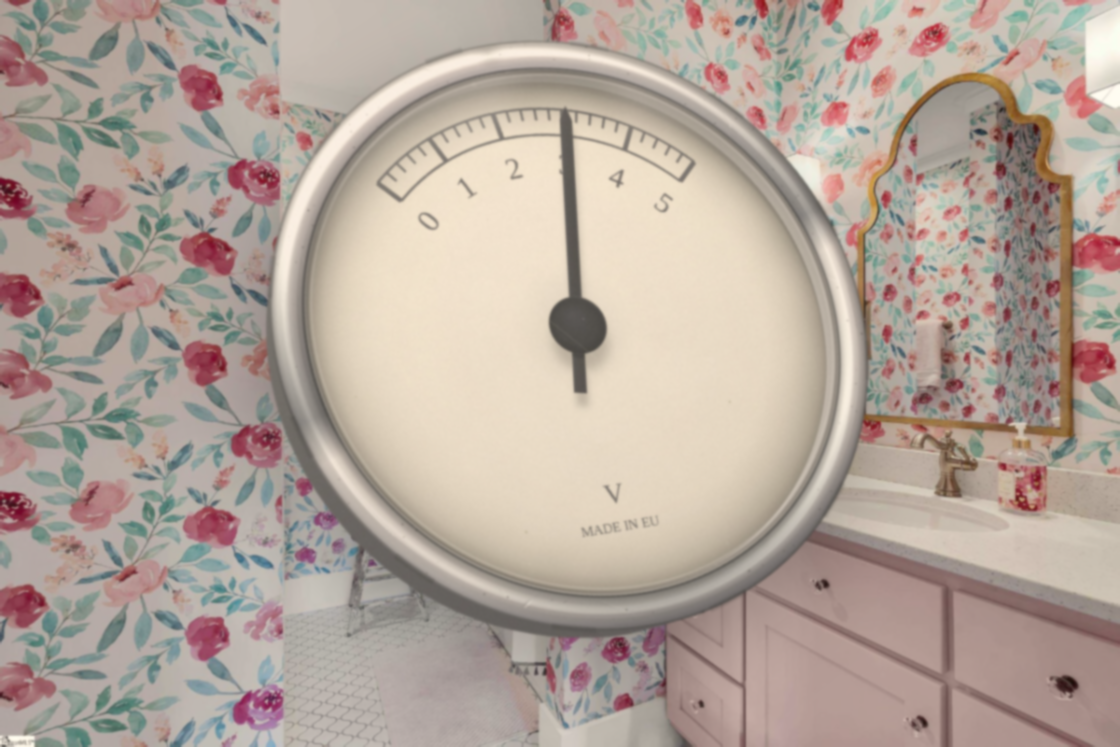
value=3 unit=V
